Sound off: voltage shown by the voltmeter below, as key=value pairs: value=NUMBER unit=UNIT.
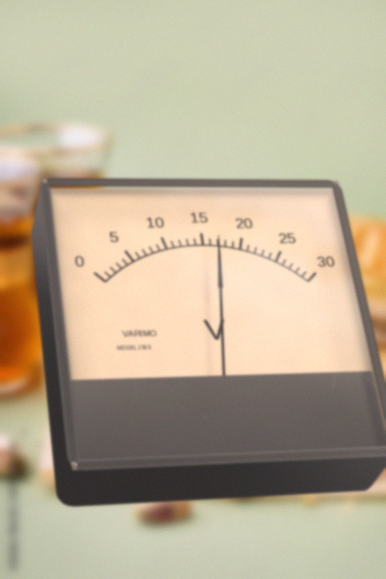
value=17 unit=V
